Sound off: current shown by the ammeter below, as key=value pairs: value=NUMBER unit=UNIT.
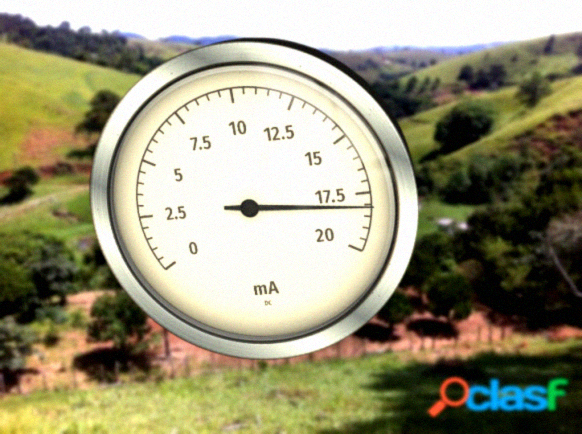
value=18 unit=mA
